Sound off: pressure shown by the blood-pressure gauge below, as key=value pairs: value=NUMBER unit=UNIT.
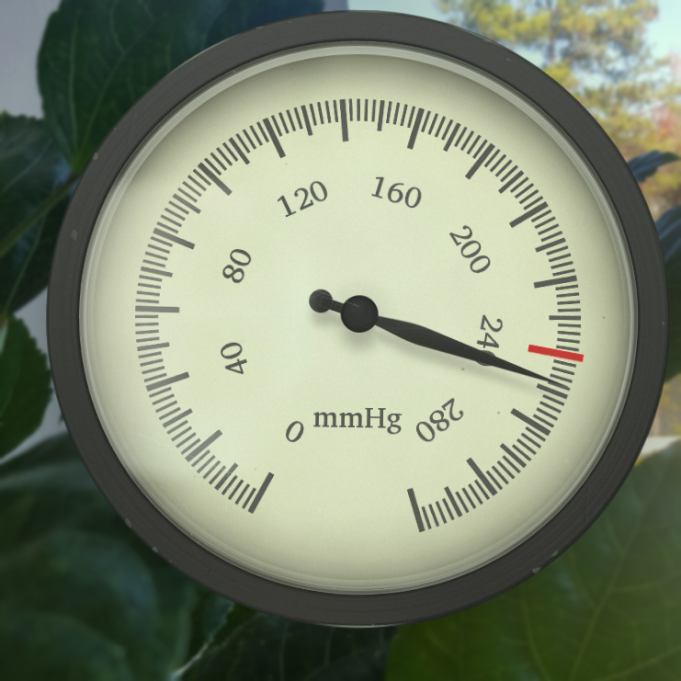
value=248 unit=mmHg
